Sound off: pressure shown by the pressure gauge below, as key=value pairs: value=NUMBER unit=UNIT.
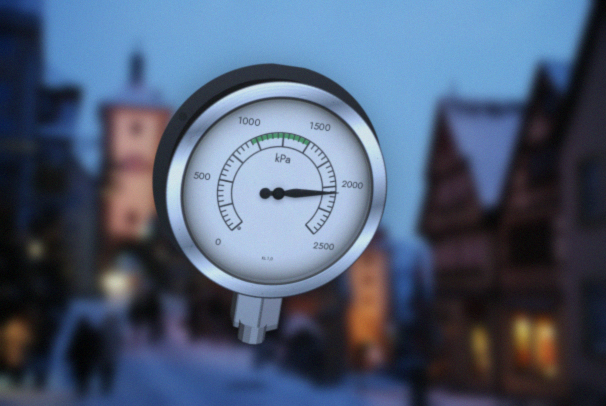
value=2050 unit=kPa
